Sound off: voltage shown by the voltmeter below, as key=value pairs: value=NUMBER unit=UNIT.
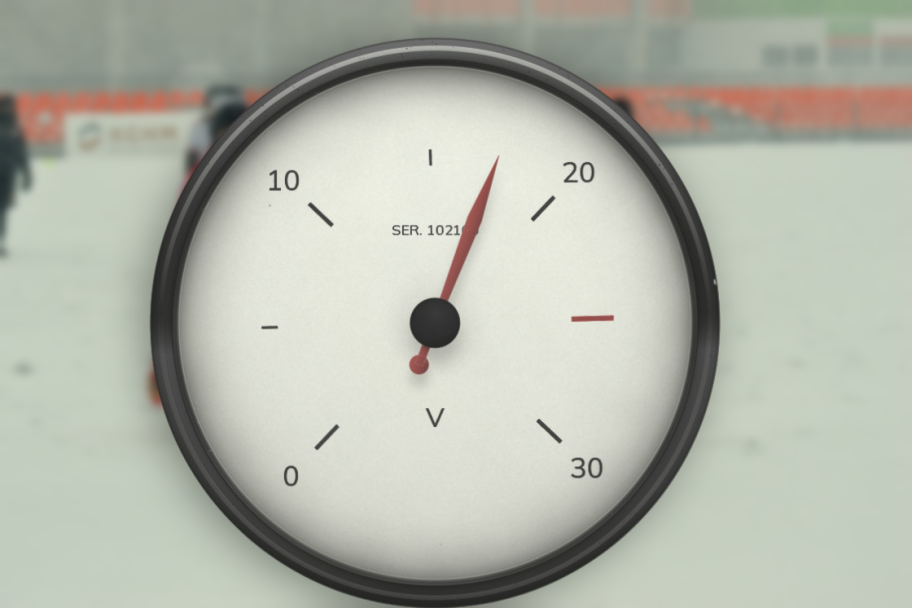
value=17.5 unit=V
